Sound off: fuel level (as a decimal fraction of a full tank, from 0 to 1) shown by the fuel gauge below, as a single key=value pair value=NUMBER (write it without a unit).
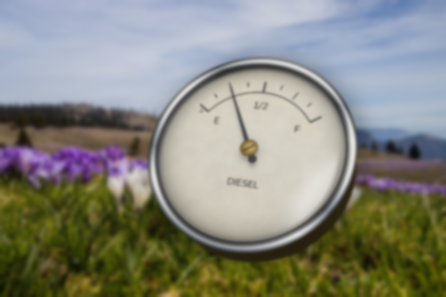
value=0.25
